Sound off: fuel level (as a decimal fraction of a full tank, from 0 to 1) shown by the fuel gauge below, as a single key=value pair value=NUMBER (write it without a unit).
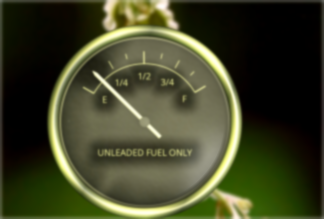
value=0.125
